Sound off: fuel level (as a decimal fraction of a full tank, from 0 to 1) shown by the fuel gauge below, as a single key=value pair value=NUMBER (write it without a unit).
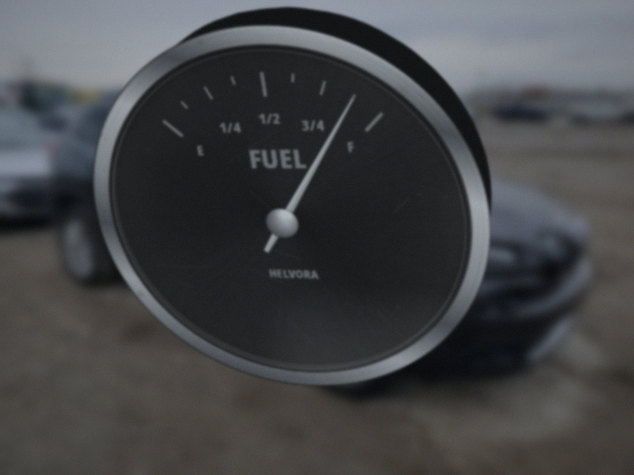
value=0.875
